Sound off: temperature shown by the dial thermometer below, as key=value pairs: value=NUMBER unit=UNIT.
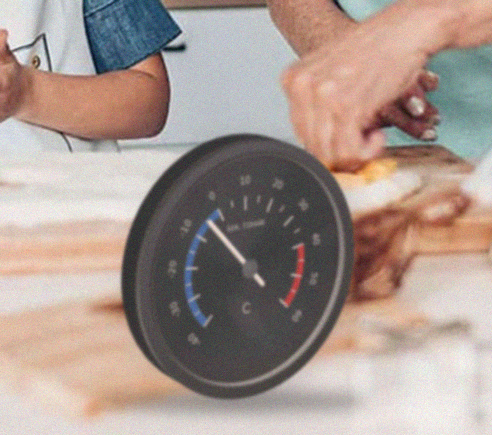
value=-5 unit=°C
